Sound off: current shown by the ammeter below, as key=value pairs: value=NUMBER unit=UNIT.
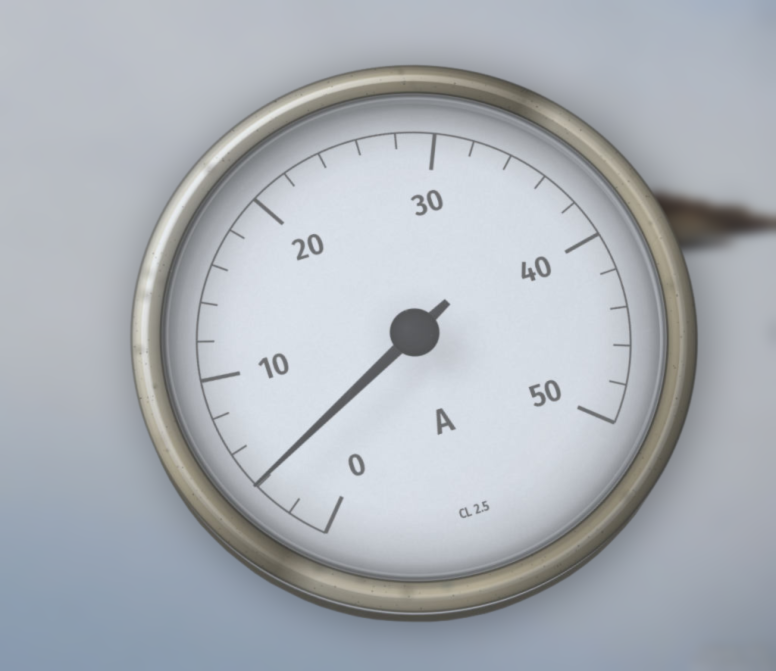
value=4 unit=A
